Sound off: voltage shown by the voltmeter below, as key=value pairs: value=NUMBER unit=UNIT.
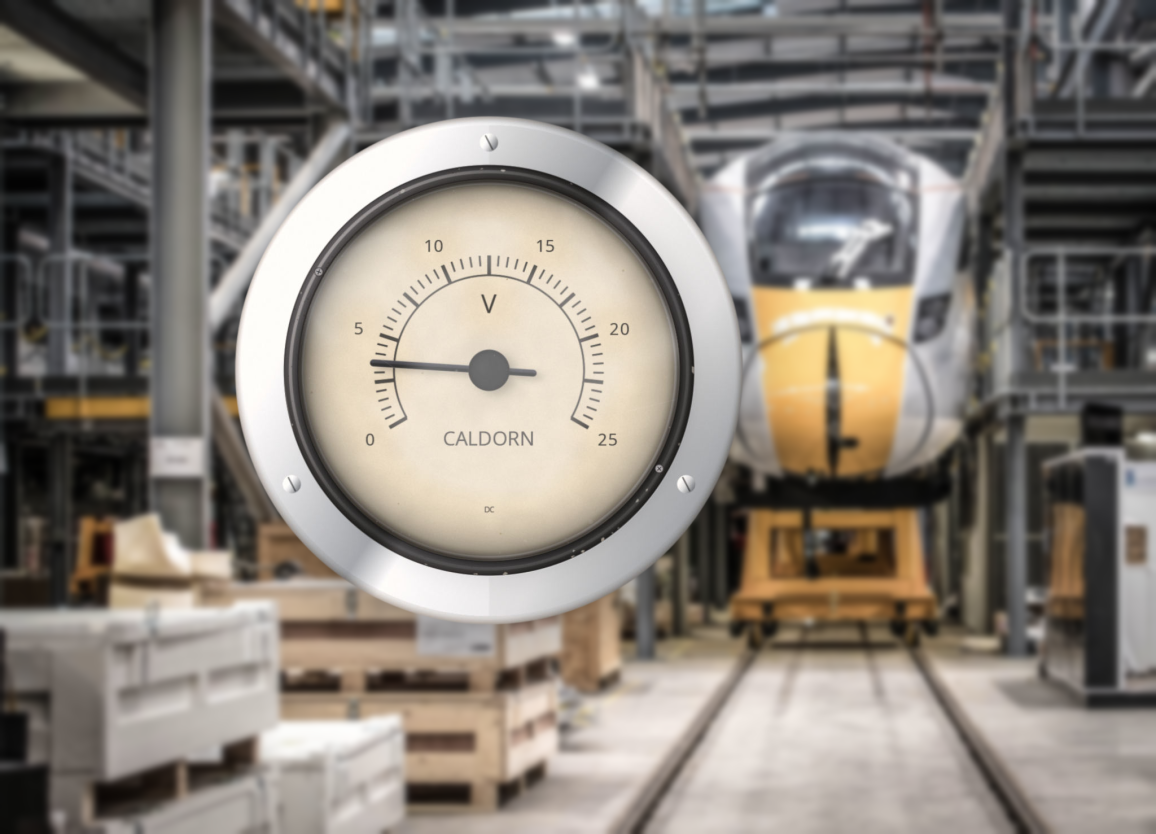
value=3.5 unit=V
